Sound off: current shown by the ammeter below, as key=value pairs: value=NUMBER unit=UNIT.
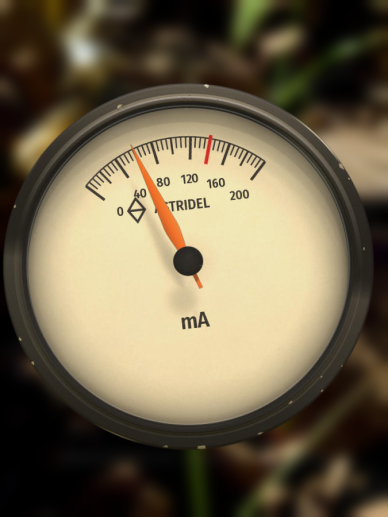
value=60 unit=mA
